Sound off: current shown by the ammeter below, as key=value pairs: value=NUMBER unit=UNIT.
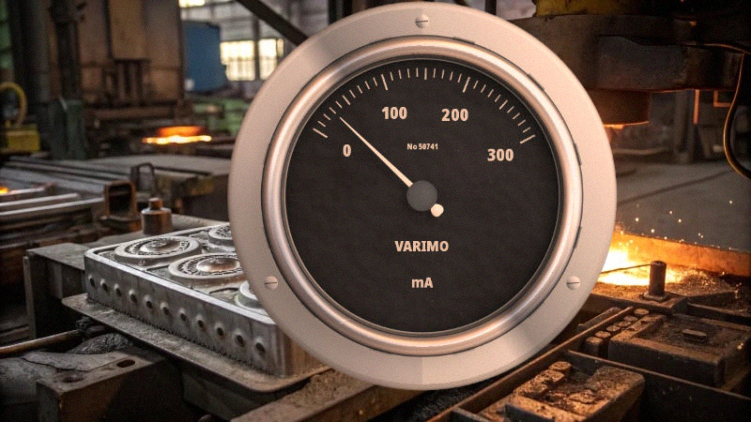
value=30 unit=mA
